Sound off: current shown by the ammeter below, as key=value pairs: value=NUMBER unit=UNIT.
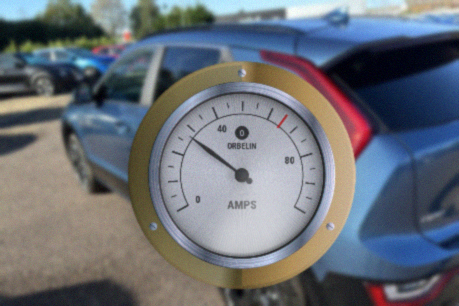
value=27.5 unit=A
